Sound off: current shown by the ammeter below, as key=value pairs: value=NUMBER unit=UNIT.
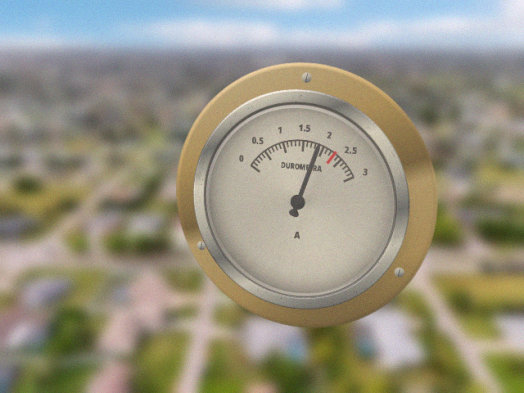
value=1.9 unit=A
